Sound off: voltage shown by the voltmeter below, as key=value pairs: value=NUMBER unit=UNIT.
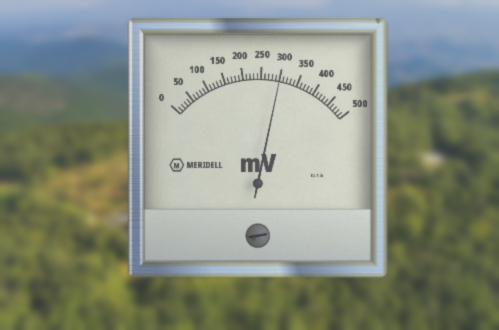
value=300 unit=mV
